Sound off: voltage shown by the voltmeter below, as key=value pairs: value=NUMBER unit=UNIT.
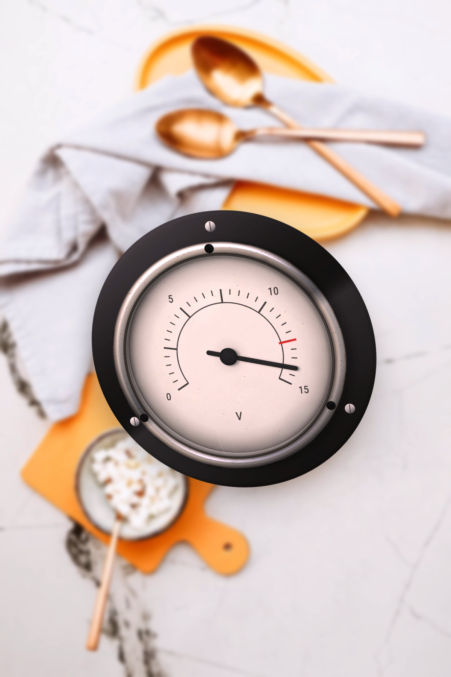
value=14 unit=V
